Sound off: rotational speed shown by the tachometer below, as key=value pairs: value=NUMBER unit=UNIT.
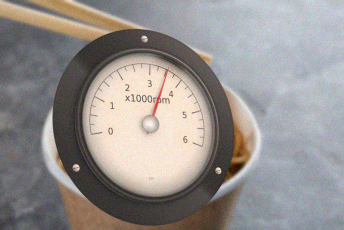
value=3500 unit=rpm
